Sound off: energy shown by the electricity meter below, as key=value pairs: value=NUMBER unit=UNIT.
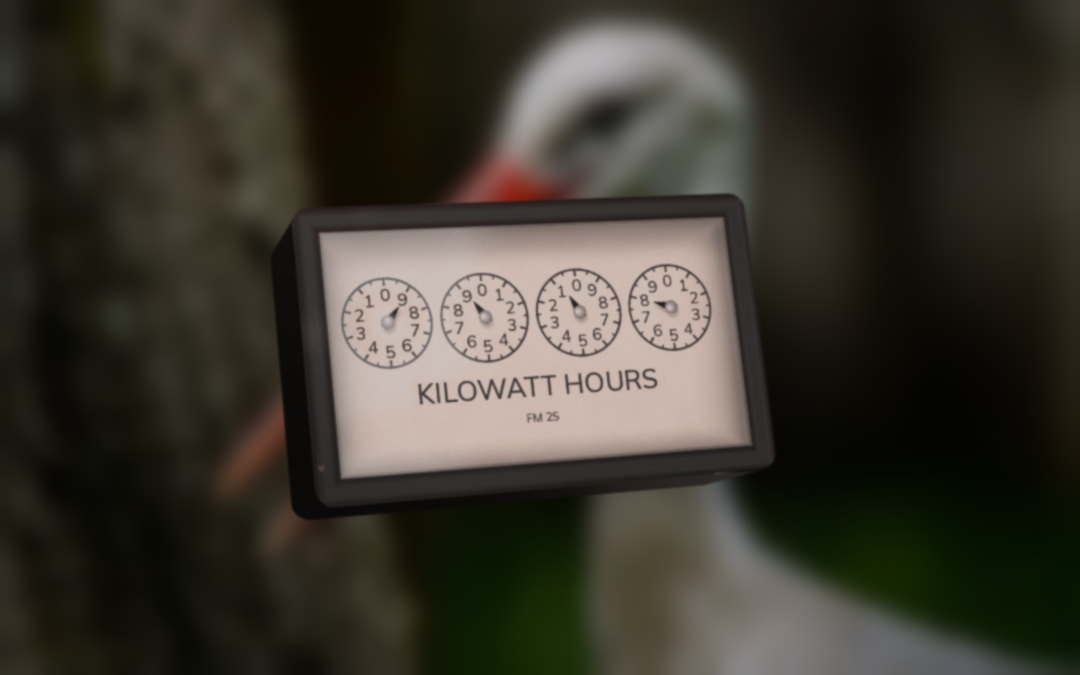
value=8908 unit=kWh
